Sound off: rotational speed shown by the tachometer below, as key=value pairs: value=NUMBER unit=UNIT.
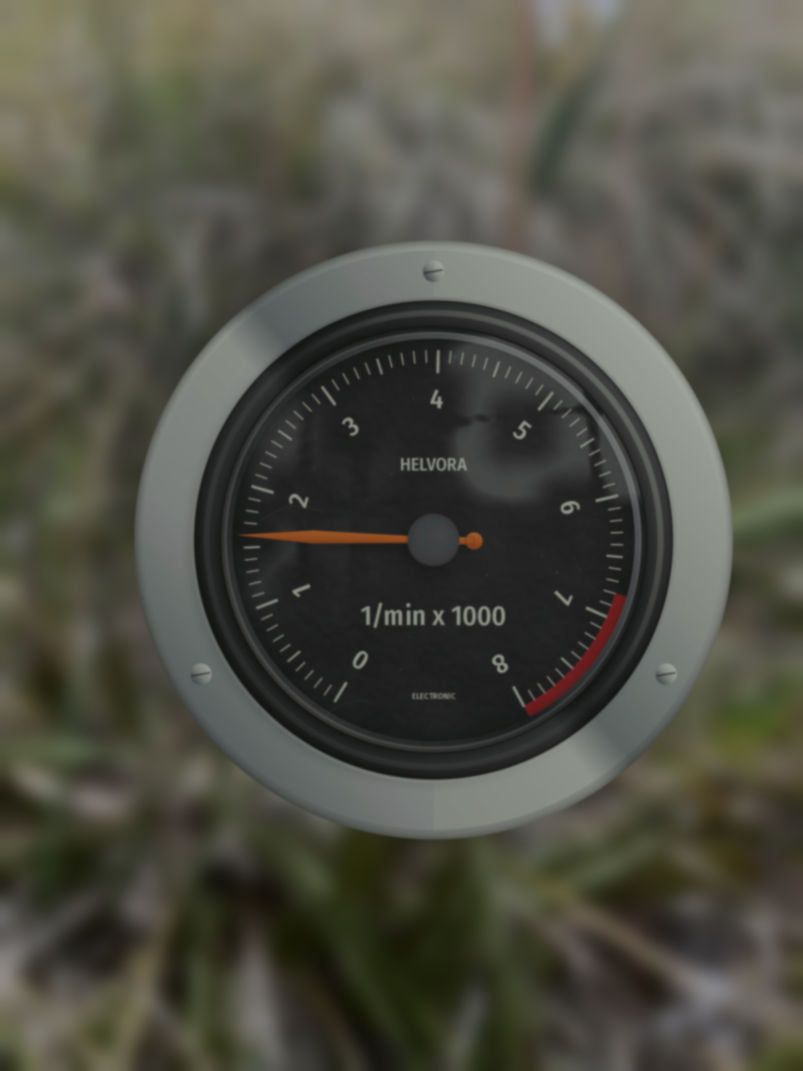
value=1600 unit=rpm
